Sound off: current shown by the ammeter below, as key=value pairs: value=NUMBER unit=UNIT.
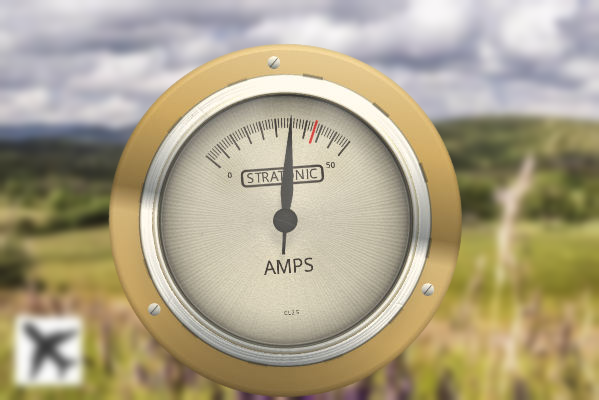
value=30 unit=A
